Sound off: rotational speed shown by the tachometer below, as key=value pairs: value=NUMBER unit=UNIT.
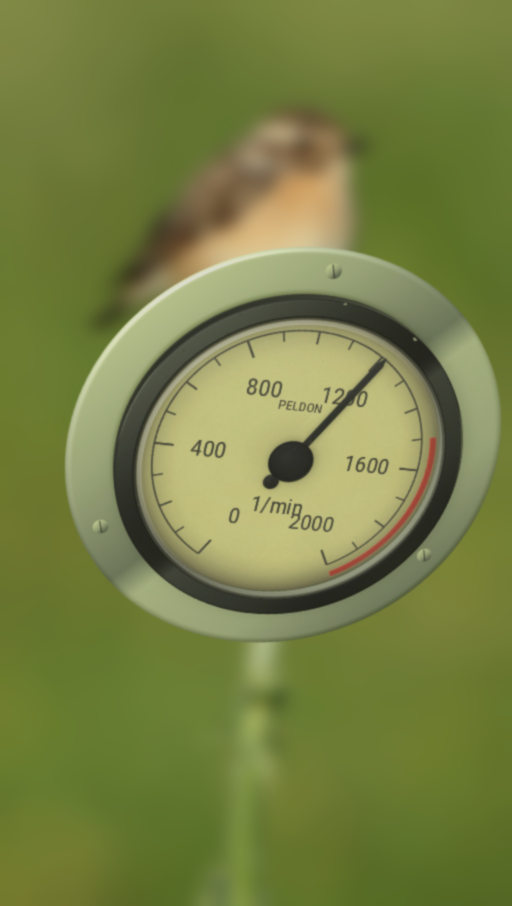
value=1200 unit=rpm
